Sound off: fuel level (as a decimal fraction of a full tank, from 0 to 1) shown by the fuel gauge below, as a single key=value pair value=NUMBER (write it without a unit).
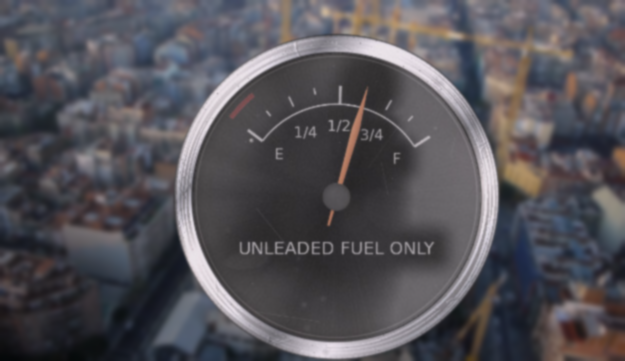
value=0.625
